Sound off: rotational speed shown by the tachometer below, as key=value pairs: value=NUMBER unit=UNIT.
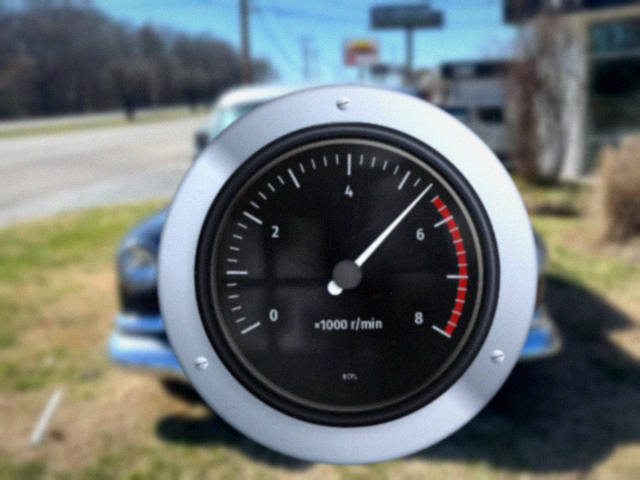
value=5400 unit=rpm
